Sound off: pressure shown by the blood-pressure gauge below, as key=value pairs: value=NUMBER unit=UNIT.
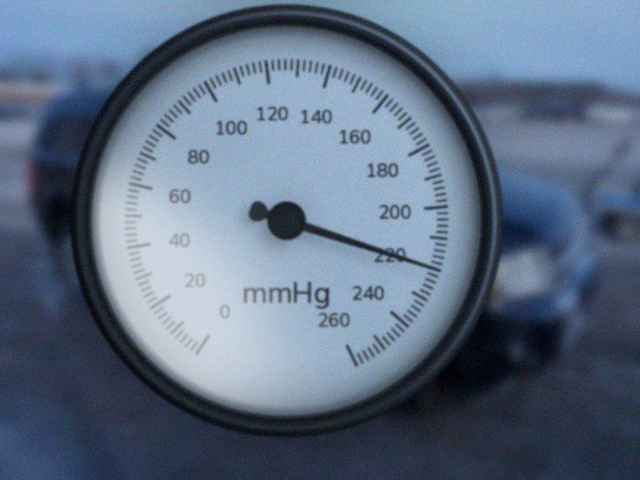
value=220 unit=mmHg
